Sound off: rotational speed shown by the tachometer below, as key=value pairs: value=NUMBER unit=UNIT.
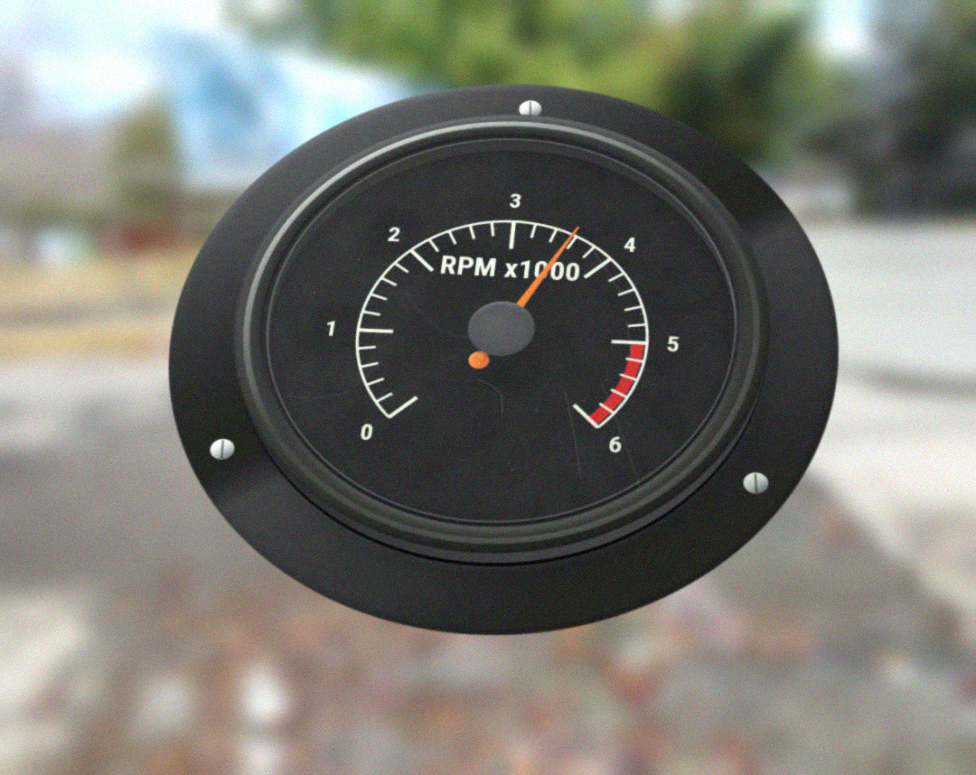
value=3600 unit=rpm
